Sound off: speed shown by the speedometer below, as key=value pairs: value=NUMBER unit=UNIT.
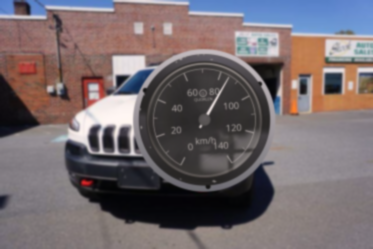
value=85 unit=km/h
